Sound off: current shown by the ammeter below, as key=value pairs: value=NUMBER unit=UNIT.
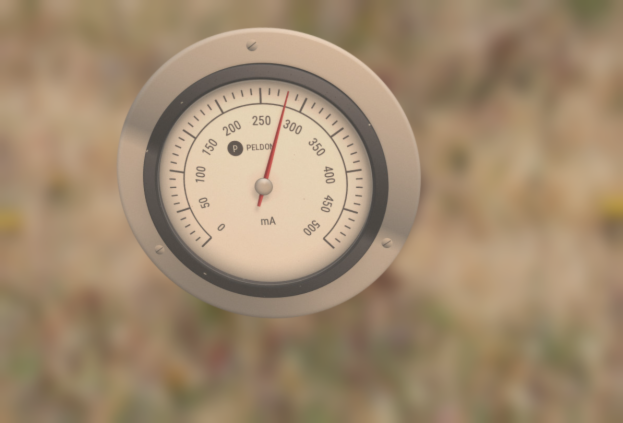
value=280 unit=mA
